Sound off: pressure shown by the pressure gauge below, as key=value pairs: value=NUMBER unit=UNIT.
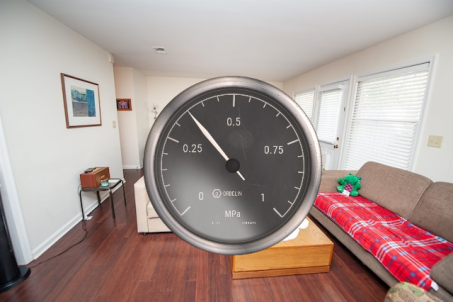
value=0.35 unit=MPa
